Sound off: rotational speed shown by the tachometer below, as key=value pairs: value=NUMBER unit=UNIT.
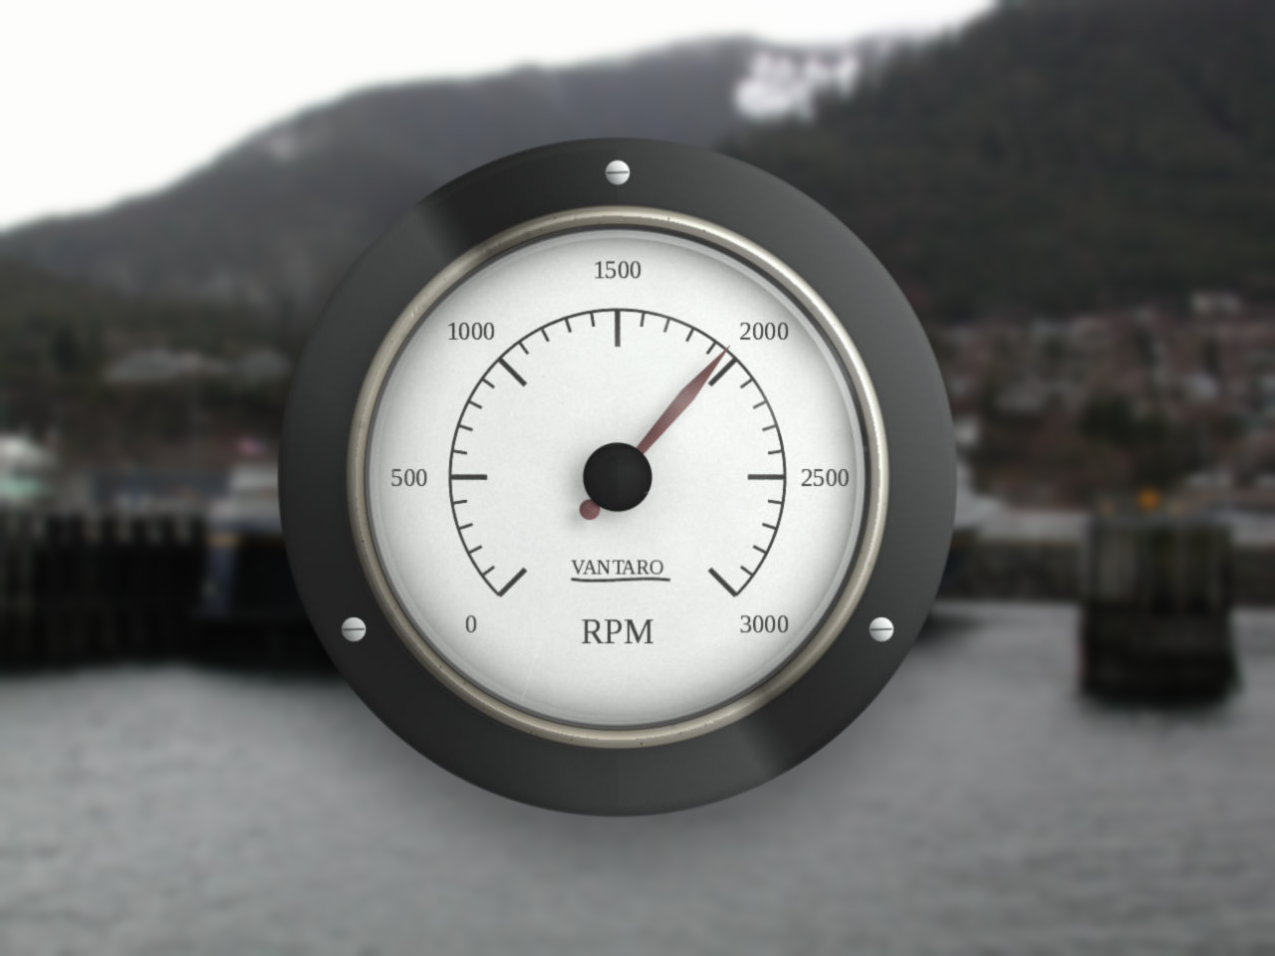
value=1950 unit=rpm
